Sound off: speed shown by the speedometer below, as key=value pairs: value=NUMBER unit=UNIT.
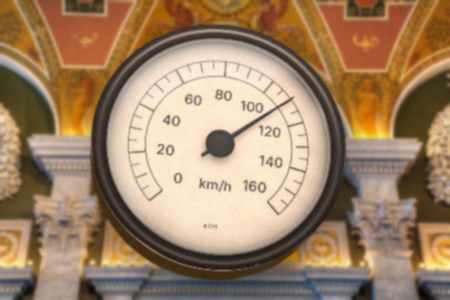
value=110 unit=km/h
